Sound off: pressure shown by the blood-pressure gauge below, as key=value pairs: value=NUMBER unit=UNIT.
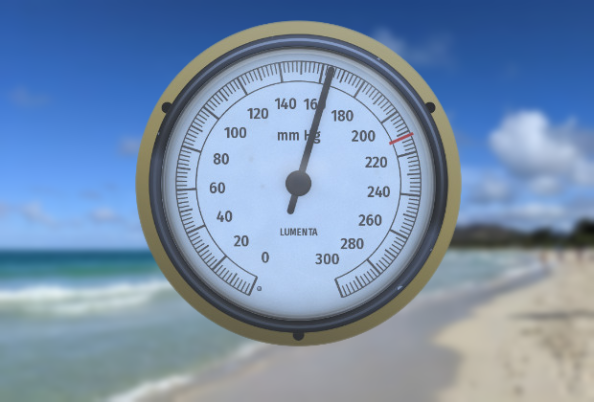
value=164 unit=mmHg
